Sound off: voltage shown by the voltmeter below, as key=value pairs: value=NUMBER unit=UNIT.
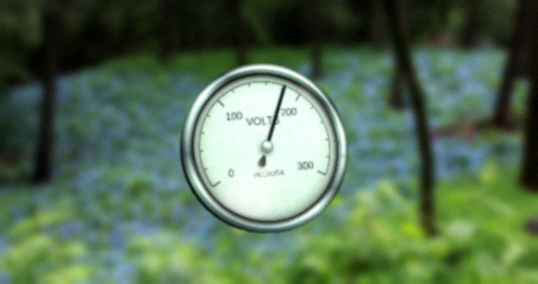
value=180 unit=V
